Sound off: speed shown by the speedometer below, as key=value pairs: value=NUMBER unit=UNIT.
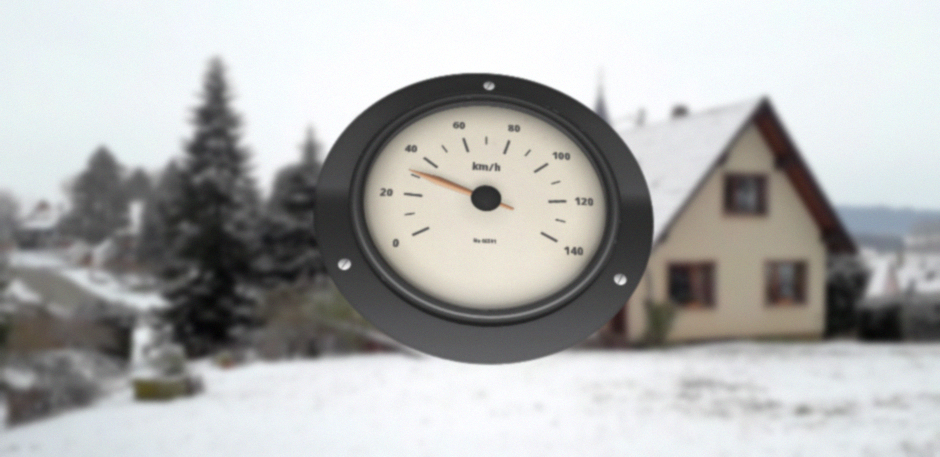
value=30 unit=km/h
